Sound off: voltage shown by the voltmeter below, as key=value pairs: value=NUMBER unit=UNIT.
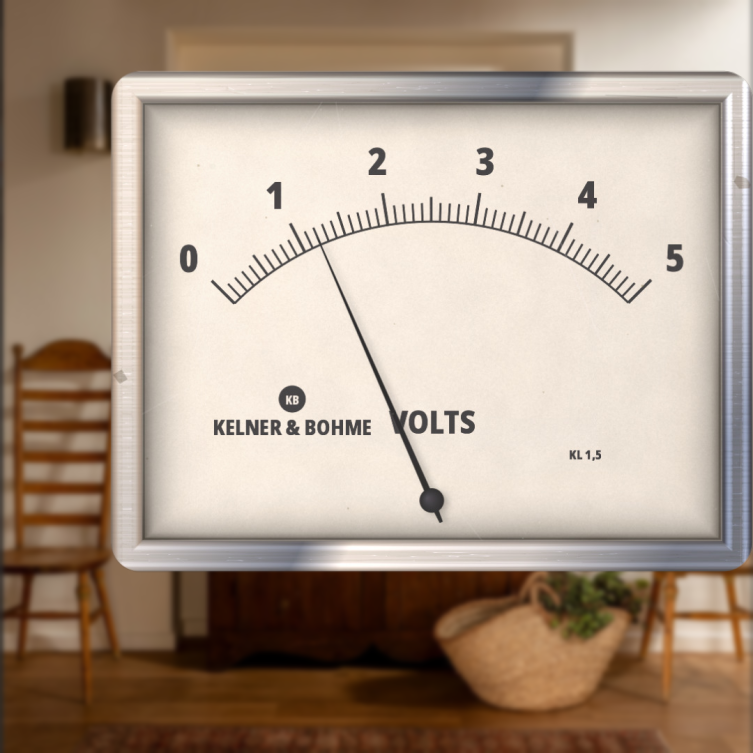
value=1.2 unit=V
